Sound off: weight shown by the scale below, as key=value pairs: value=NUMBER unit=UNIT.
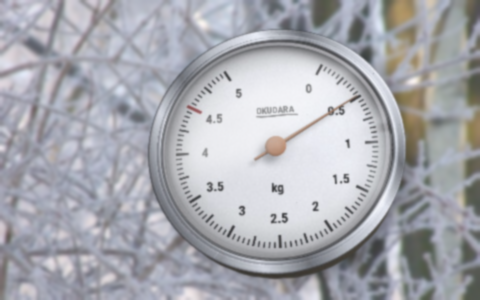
value=0.5 unit=kg
